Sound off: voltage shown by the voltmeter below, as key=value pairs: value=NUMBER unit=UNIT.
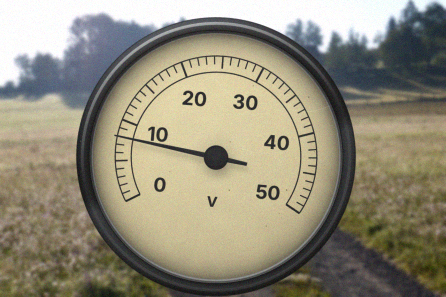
value=8 unit=V
